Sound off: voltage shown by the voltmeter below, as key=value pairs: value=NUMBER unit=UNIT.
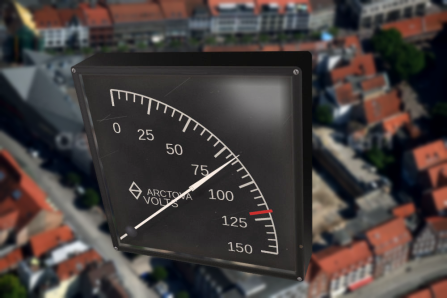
value=82.5 unit=V
